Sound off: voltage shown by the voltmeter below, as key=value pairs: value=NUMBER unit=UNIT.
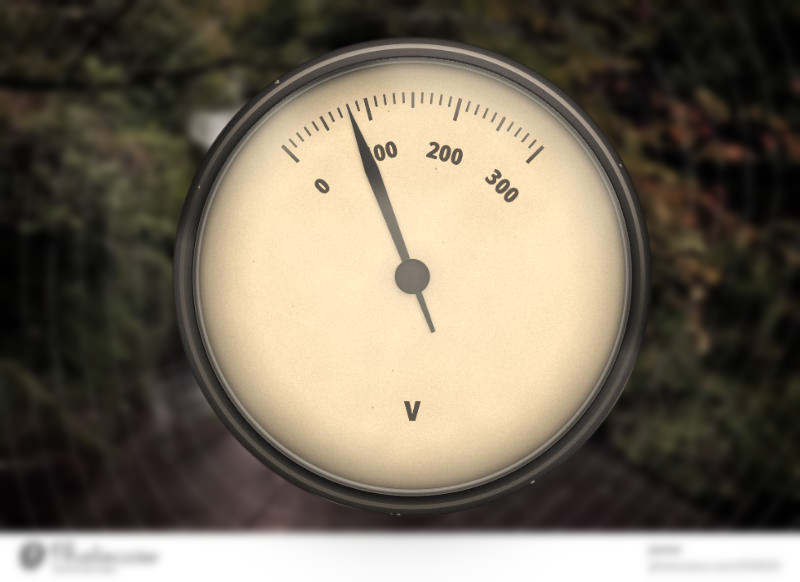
value=80 unit=V
